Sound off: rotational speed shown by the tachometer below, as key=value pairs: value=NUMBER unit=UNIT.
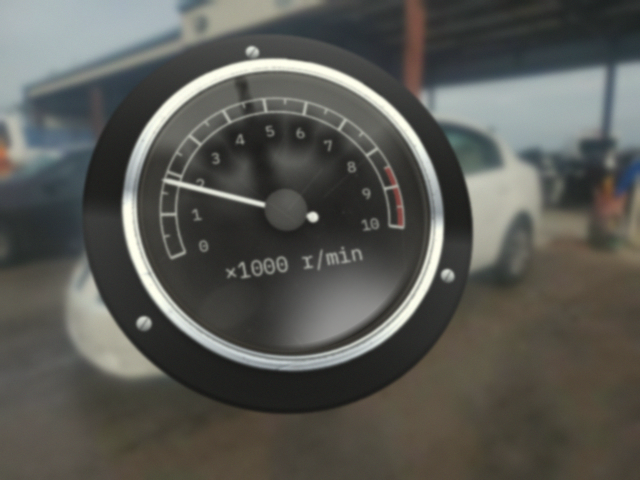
value=1750 unit=rpm
